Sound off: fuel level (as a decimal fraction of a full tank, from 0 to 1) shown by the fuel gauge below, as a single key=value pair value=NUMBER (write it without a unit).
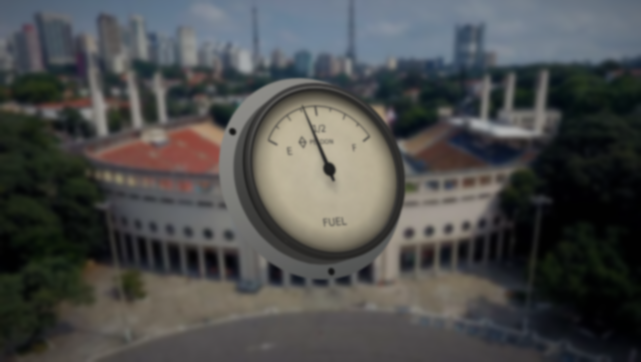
value=0.375
